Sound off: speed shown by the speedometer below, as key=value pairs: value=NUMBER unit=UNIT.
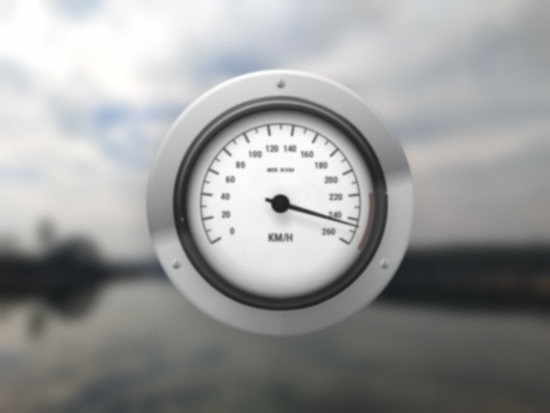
value=245 unit=km/h
